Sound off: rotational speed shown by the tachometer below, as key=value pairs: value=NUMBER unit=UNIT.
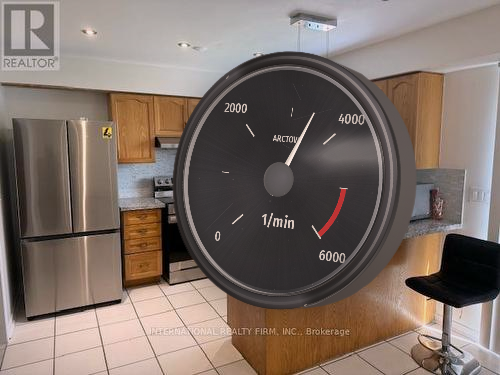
value=3500 unit=rpm
